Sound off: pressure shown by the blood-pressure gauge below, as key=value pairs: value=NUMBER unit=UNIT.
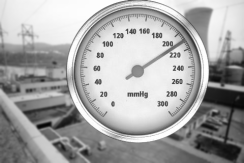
value=210 unit=mmHg
